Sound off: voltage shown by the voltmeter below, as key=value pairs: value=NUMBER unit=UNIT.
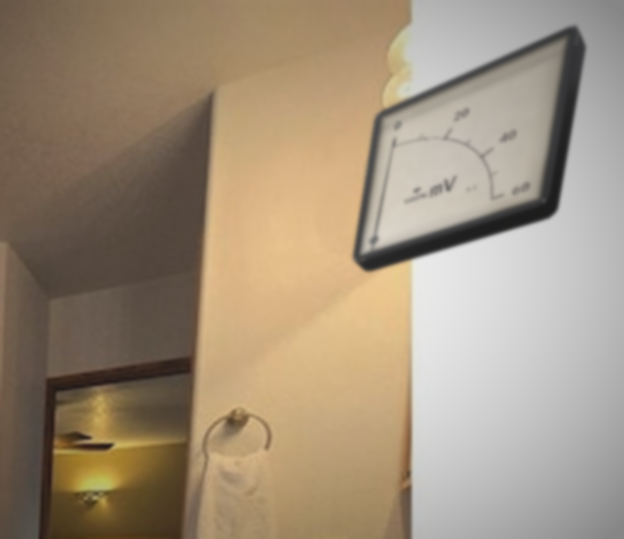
value=0 unit=mV
